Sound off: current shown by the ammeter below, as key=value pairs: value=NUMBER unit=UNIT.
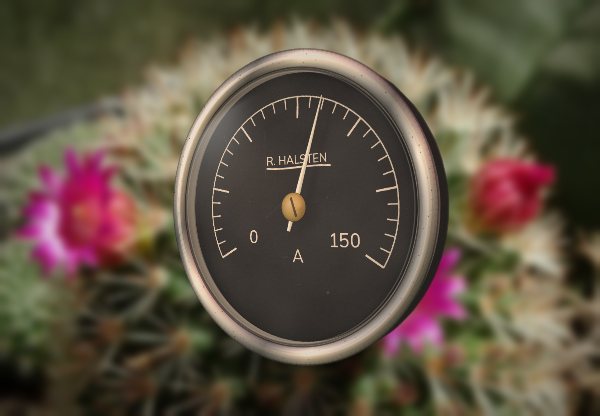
value=85 unit=A
